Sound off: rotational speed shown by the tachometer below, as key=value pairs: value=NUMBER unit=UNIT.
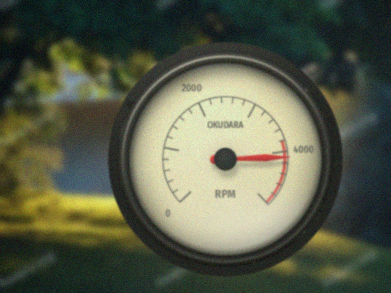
value=4100 unit=rpm
